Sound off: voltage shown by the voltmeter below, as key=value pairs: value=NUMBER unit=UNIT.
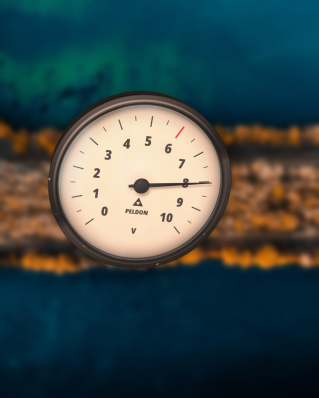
value=8 unit=V
